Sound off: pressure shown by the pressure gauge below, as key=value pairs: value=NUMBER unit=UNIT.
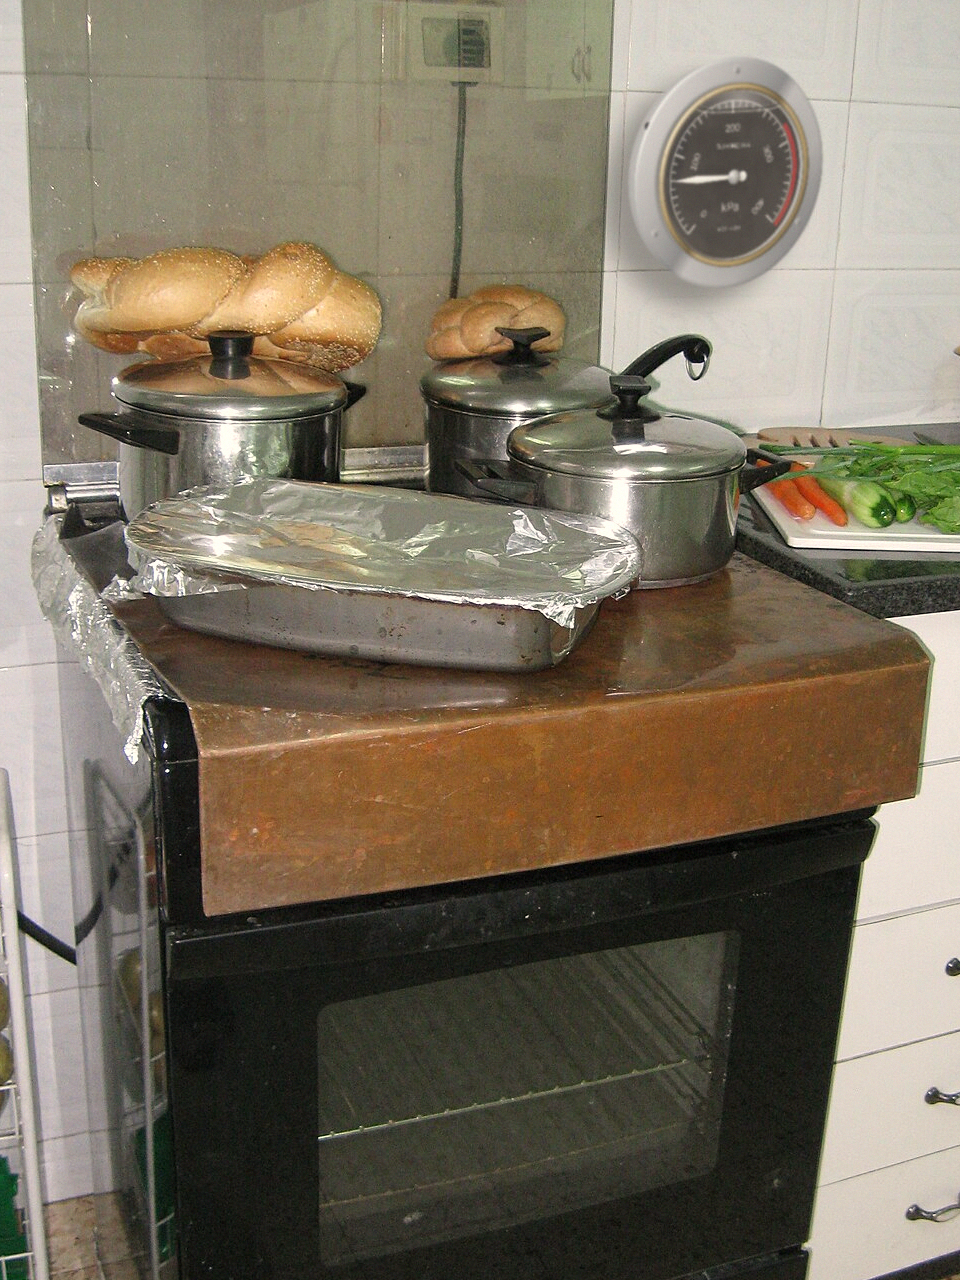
value=70 unit=kPa
